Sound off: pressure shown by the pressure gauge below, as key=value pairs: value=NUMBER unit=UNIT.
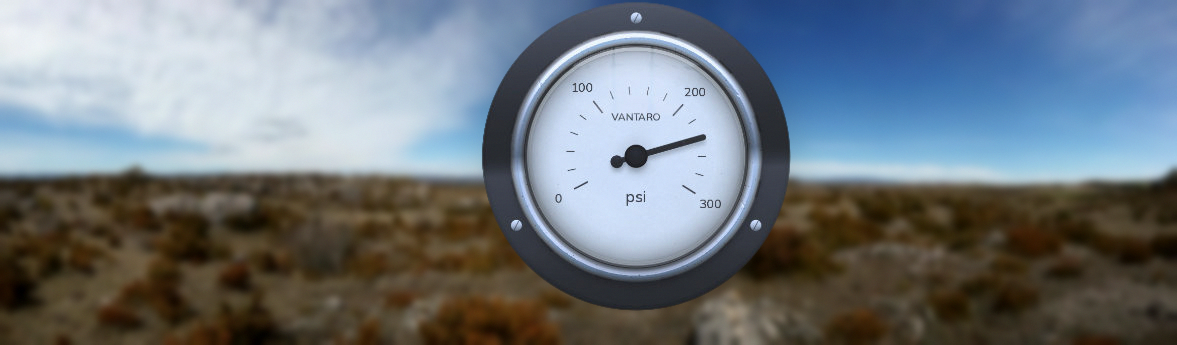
value=240 unit=psi
